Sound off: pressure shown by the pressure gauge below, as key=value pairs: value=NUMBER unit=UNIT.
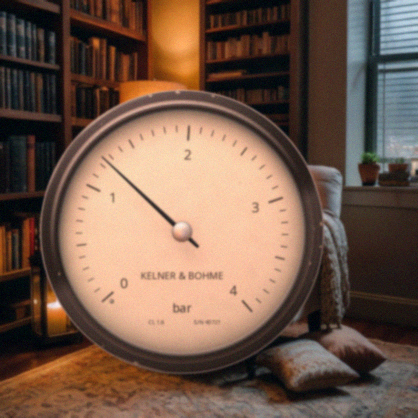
value=1.25 unit=bar
